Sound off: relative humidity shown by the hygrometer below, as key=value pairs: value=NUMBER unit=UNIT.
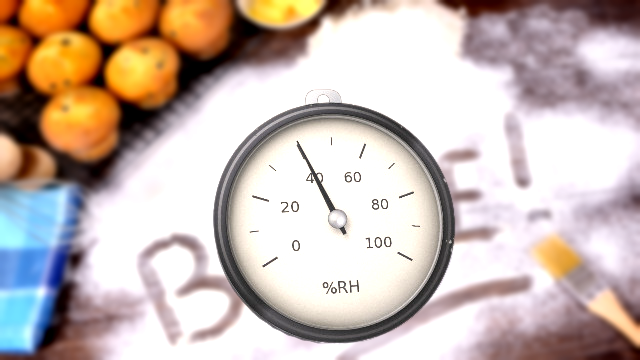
value=40 unit=%
